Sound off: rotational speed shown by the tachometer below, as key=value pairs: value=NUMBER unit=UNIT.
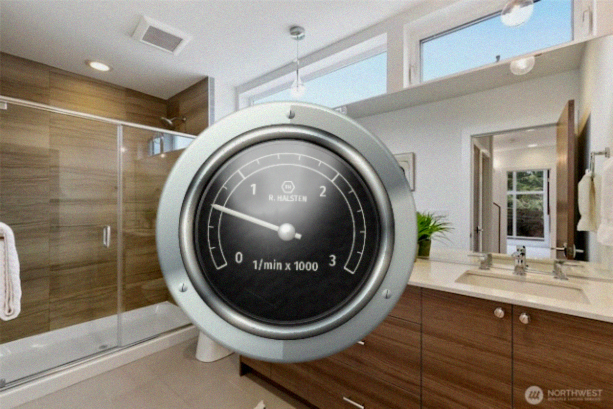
value=600 unit=rpm
